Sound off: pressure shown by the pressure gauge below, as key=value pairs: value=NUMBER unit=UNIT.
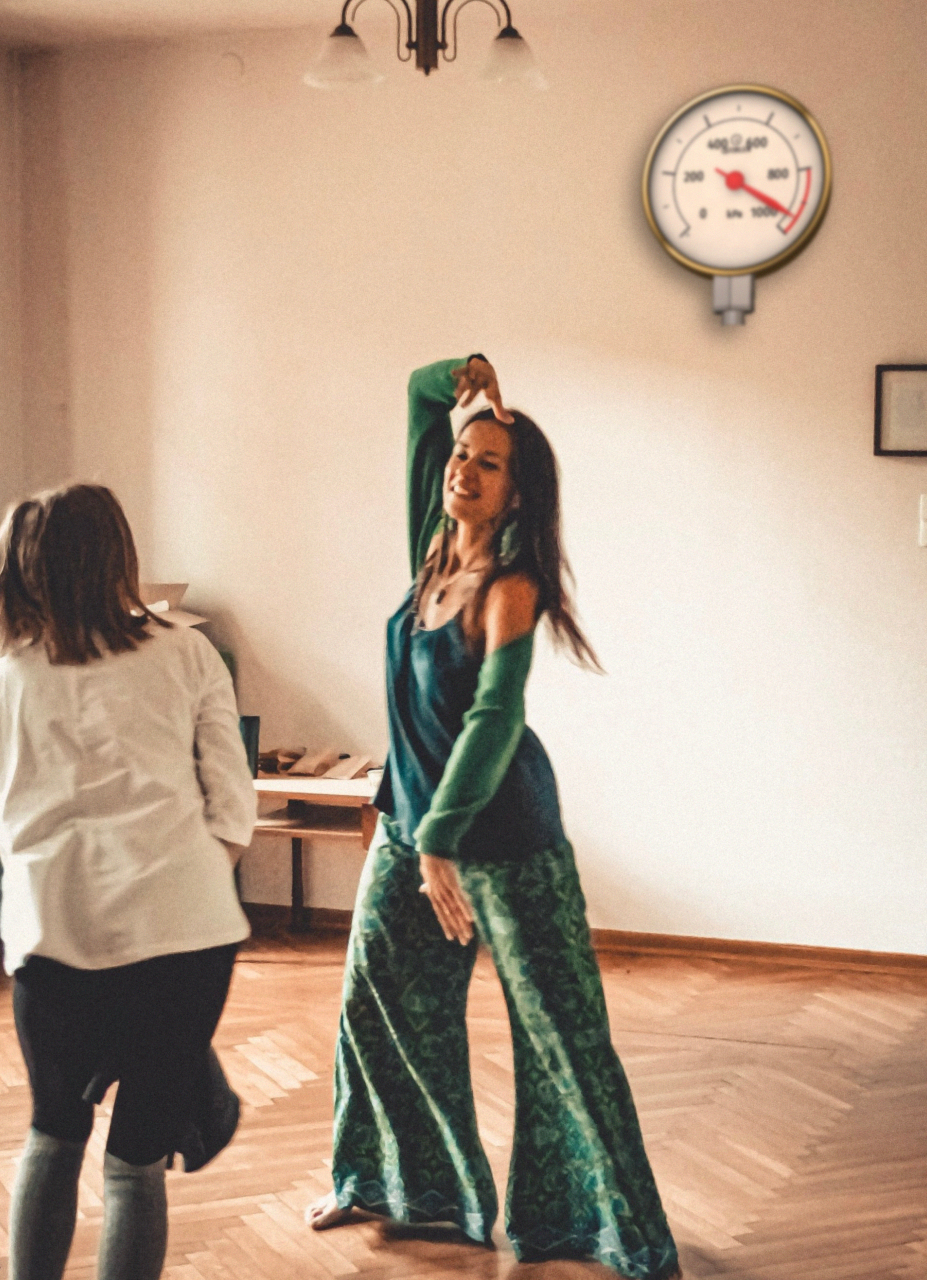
value=950 unit=kPa
